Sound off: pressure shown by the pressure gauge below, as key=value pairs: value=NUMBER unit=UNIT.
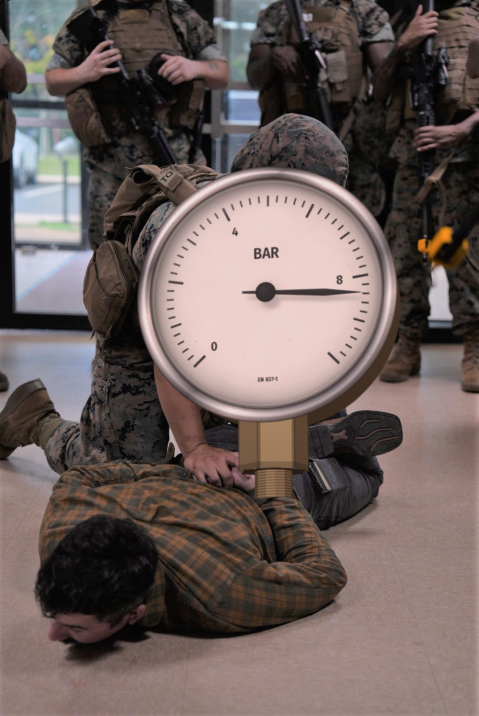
value=8.4 unit=bar
